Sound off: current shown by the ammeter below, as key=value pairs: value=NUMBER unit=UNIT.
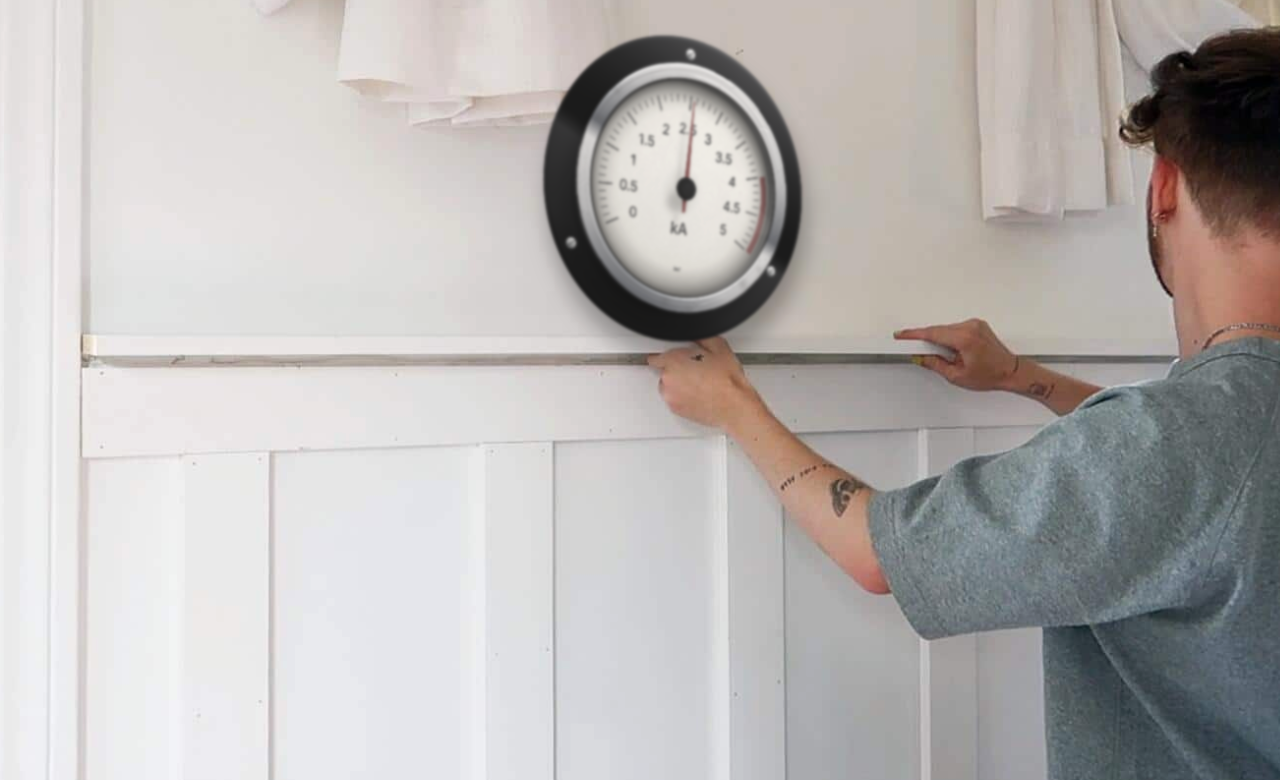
value=2.5 unit=kA
